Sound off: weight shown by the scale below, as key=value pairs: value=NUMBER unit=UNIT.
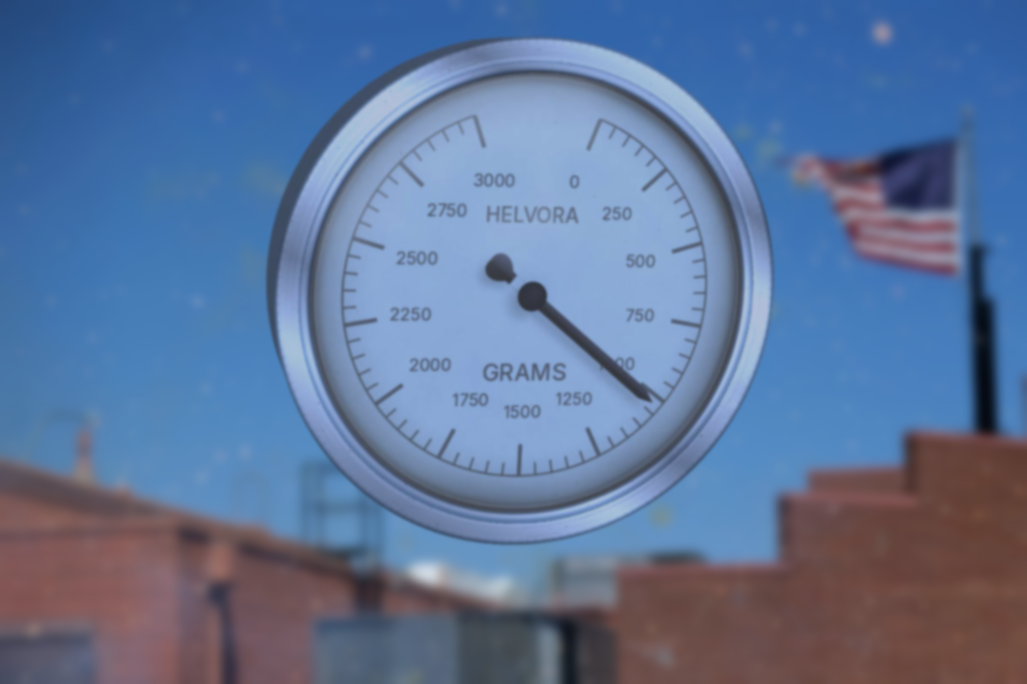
value=1025 unit=g
